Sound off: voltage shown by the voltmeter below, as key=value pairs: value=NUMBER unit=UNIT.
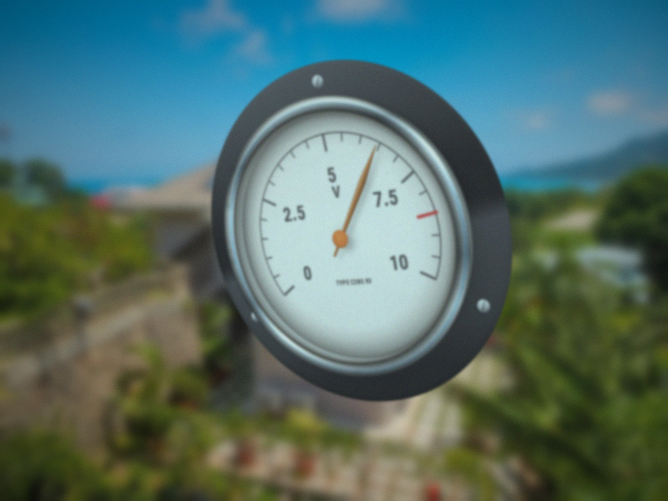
value=6.5 unit=V
